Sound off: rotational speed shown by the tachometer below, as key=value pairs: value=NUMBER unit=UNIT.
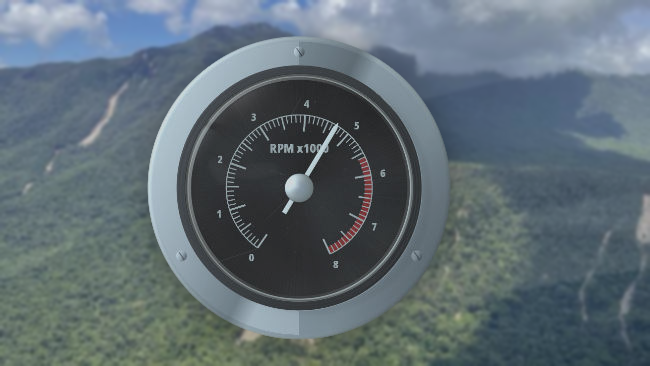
value=4700 unit=rpm
